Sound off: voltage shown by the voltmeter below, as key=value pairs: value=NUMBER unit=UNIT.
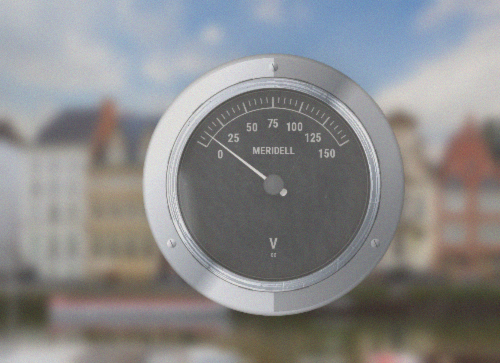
value=10 unit=V
